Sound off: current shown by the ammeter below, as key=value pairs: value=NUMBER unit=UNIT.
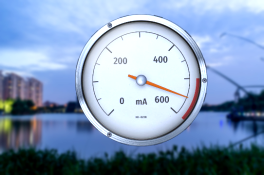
value=550 unit=mA
